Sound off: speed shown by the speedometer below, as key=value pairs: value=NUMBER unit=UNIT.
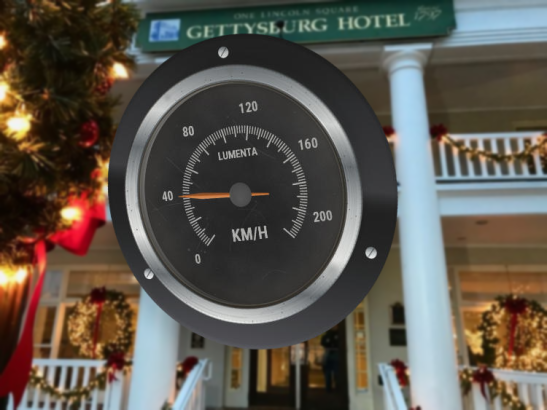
value=40 unit=km/h
